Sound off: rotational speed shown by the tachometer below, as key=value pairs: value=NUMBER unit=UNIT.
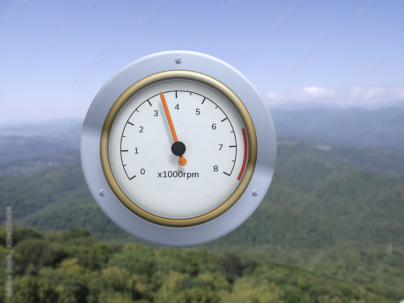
value=3500 unit=rpm
